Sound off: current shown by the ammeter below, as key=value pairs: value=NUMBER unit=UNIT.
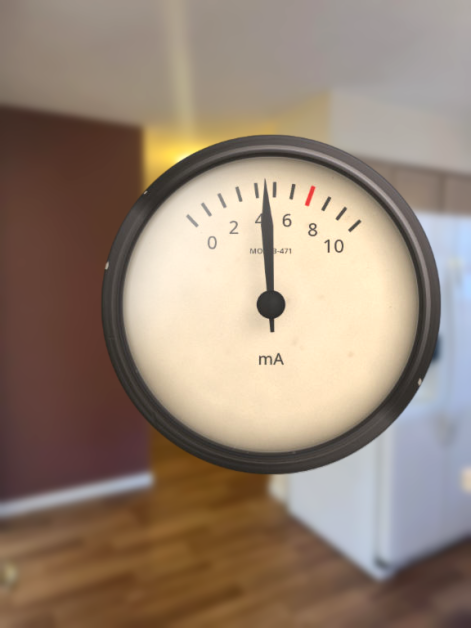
value=4.5 unit=mA
